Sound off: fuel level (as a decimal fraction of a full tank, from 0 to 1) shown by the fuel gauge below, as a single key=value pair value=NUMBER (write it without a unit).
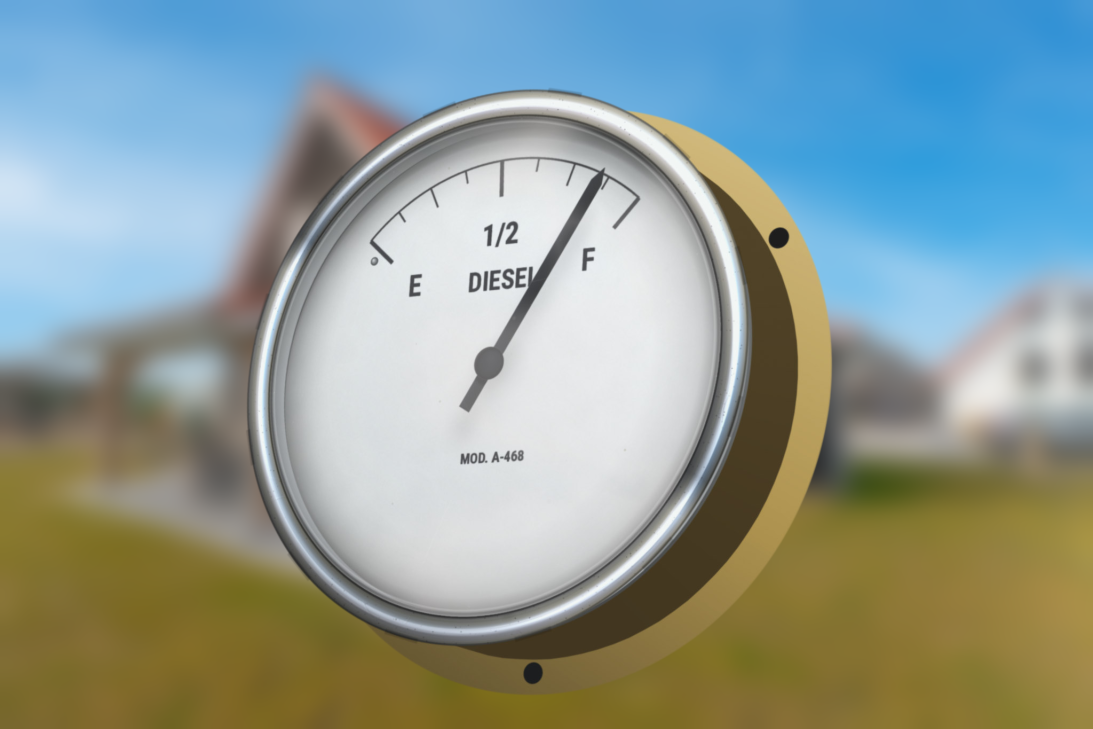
value=0.875
